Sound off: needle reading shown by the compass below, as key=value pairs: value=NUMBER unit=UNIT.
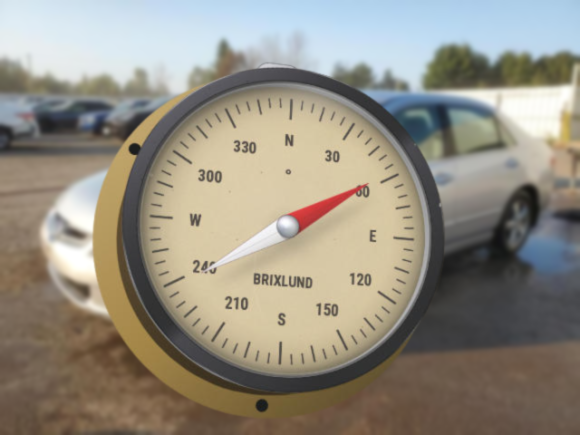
value=57.5 unit=°
